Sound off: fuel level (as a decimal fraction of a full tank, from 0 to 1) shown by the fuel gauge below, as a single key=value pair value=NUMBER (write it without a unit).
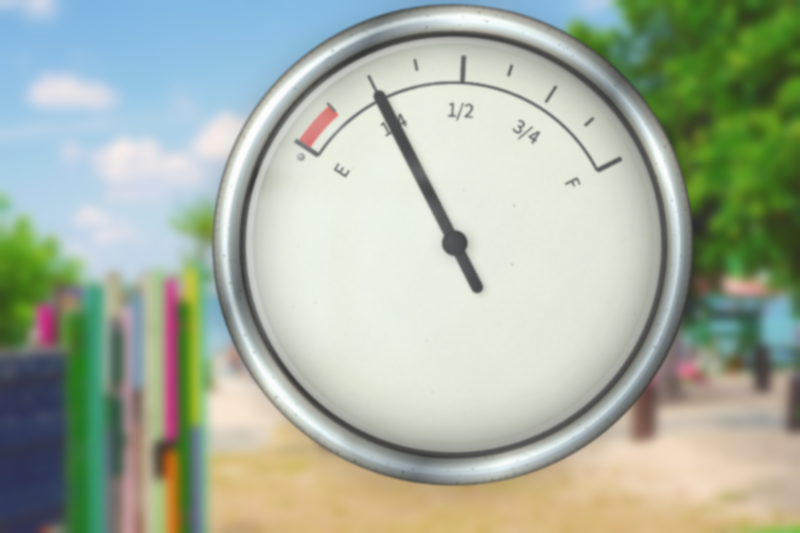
value=0.25
